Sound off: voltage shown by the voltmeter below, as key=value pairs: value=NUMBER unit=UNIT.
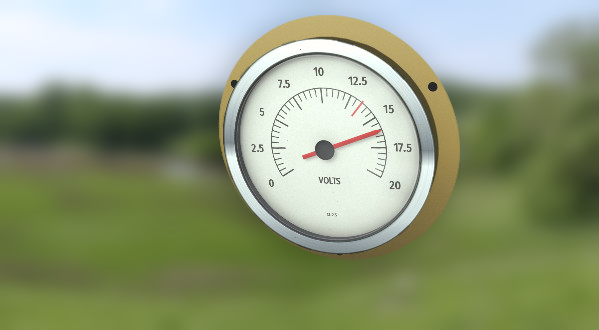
value=16 unit=V
